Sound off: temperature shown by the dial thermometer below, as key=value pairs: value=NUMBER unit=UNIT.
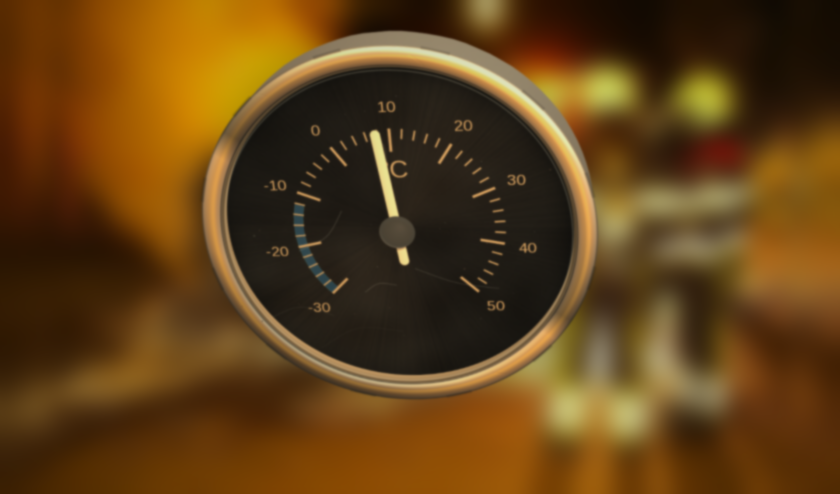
value=8 unit=°C
